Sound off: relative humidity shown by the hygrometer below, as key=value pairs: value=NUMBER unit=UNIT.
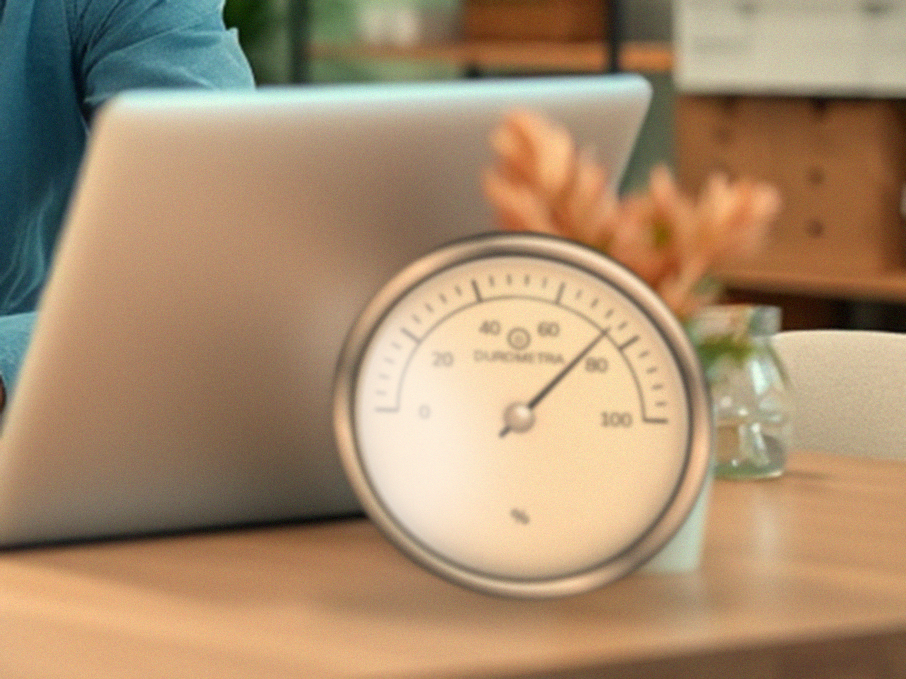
value=74 unit=%
